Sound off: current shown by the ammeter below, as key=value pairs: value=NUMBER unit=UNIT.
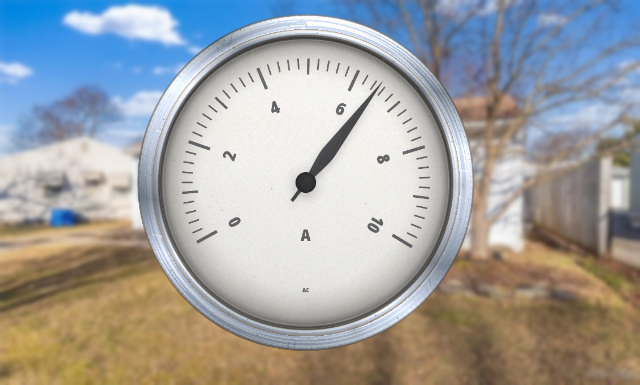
value=6.5 unit=A
